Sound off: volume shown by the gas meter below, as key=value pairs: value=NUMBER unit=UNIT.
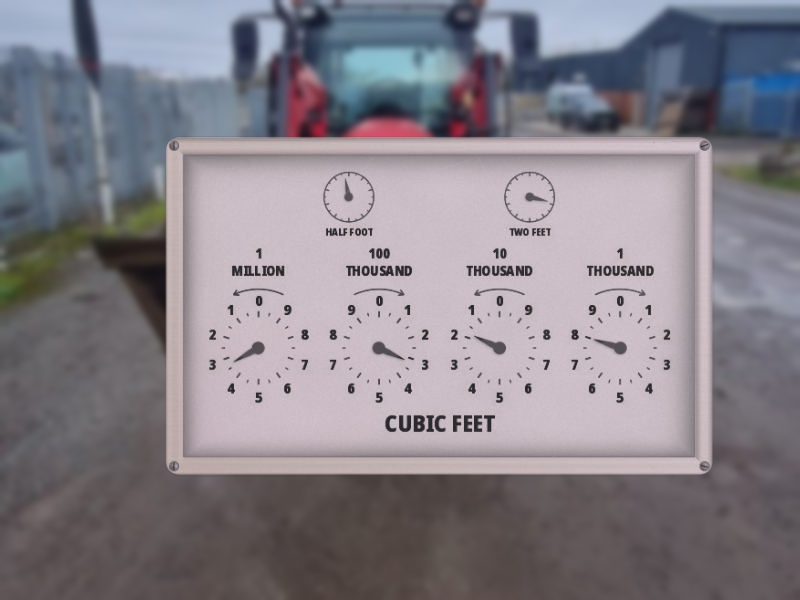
value=331800 unit=ft³
